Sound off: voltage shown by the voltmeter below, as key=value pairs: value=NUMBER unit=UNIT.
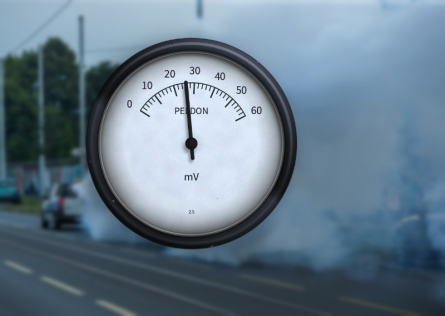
value=26 unit=mV
